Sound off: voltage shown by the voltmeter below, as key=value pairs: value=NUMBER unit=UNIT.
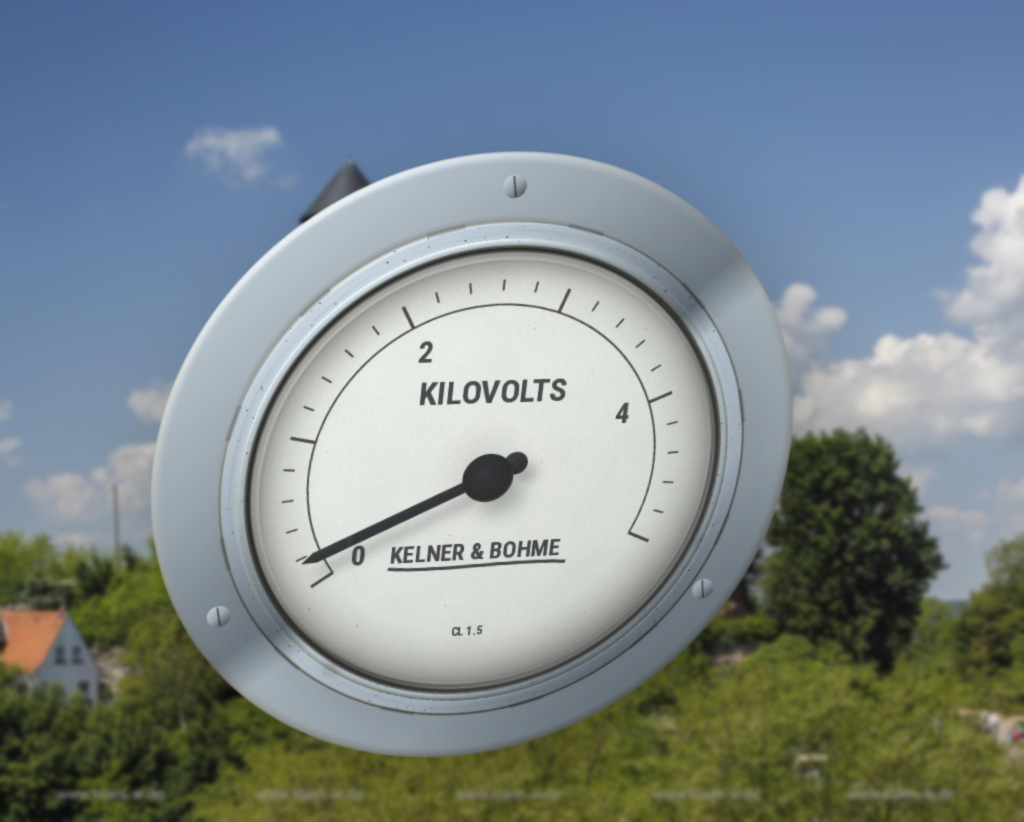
value=0.2 unit=kV
